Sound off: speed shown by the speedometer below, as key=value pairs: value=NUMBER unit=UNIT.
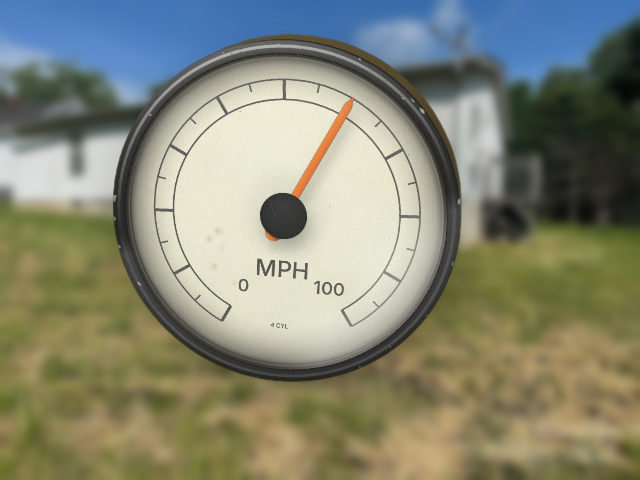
value=60 unit=mph
